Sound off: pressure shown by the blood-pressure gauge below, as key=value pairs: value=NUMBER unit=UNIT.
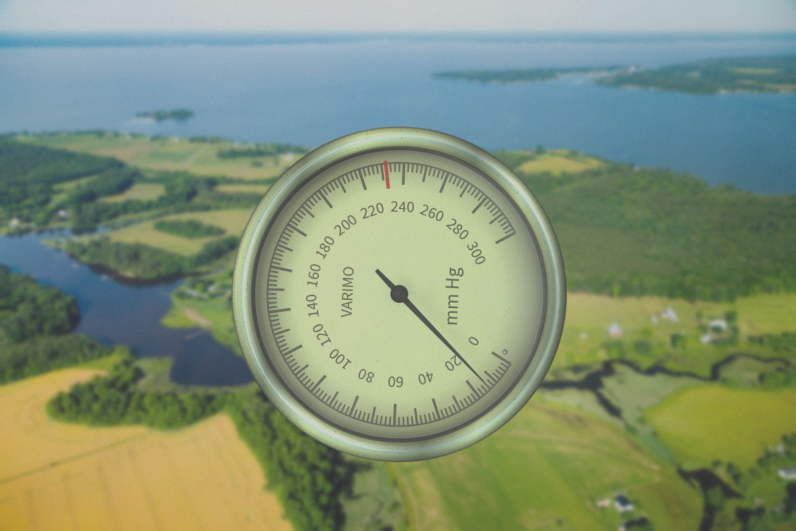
value=14 unit=mmHg
